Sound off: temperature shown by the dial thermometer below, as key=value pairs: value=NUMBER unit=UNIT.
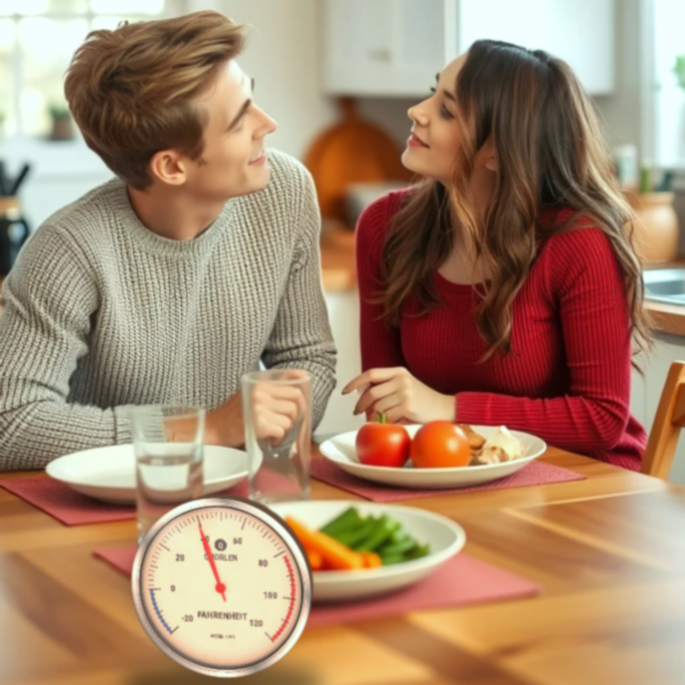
value=40 unit=°F
